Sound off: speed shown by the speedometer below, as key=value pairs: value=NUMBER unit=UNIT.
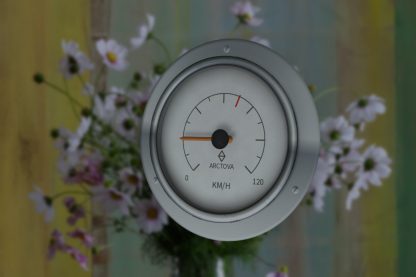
value=20 unit=km/h
